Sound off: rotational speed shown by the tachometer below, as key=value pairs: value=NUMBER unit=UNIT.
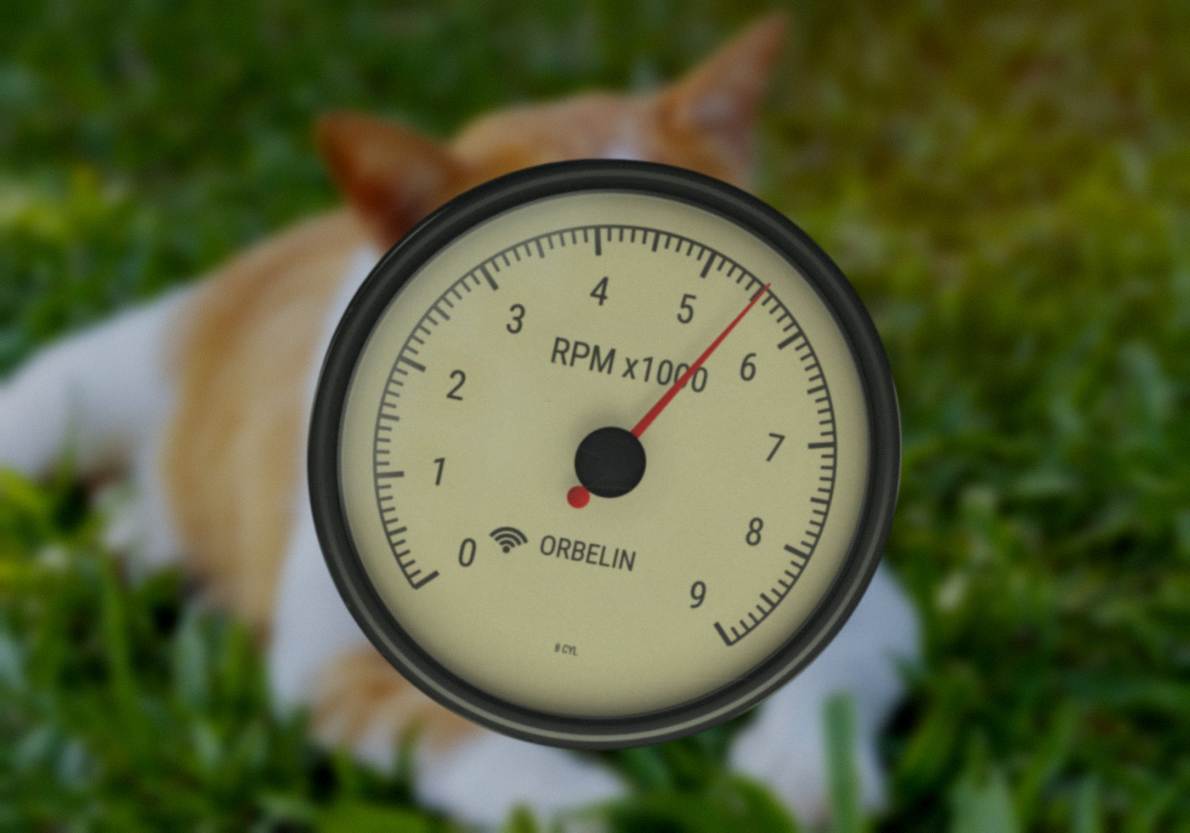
value=5500 unit=rpm
